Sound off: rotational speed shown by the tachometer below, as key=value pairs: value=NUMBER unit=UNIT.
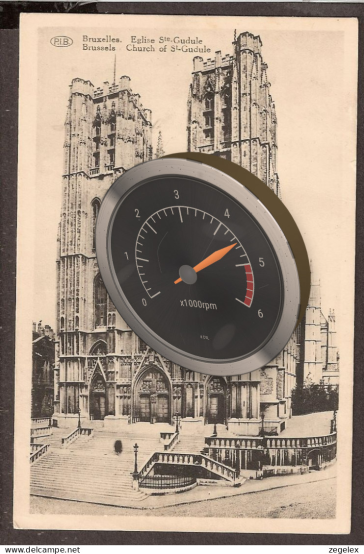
value=4500 unit=rpm
